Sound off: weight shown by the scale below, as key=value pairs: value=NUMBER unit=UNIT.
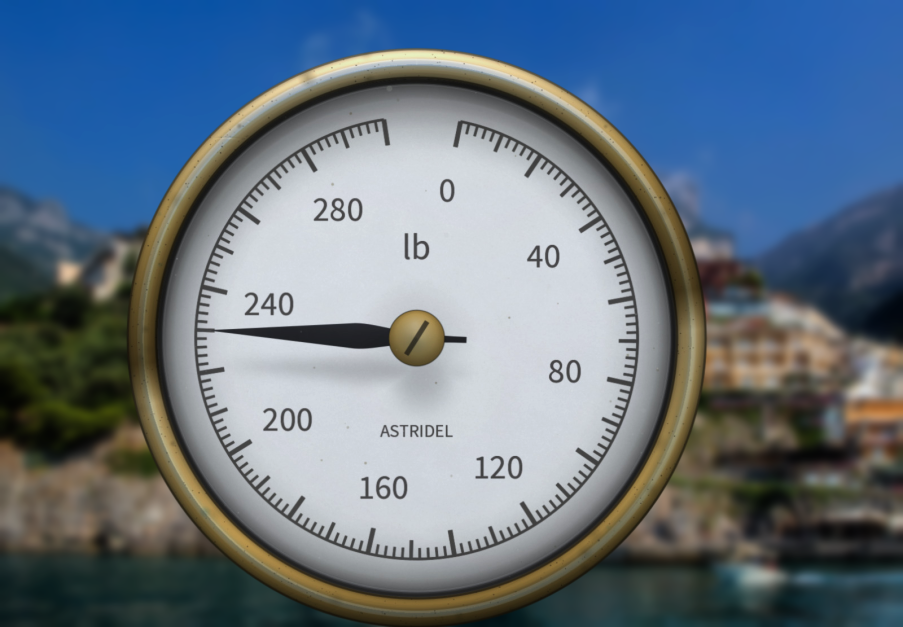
value=230 unit=lb
